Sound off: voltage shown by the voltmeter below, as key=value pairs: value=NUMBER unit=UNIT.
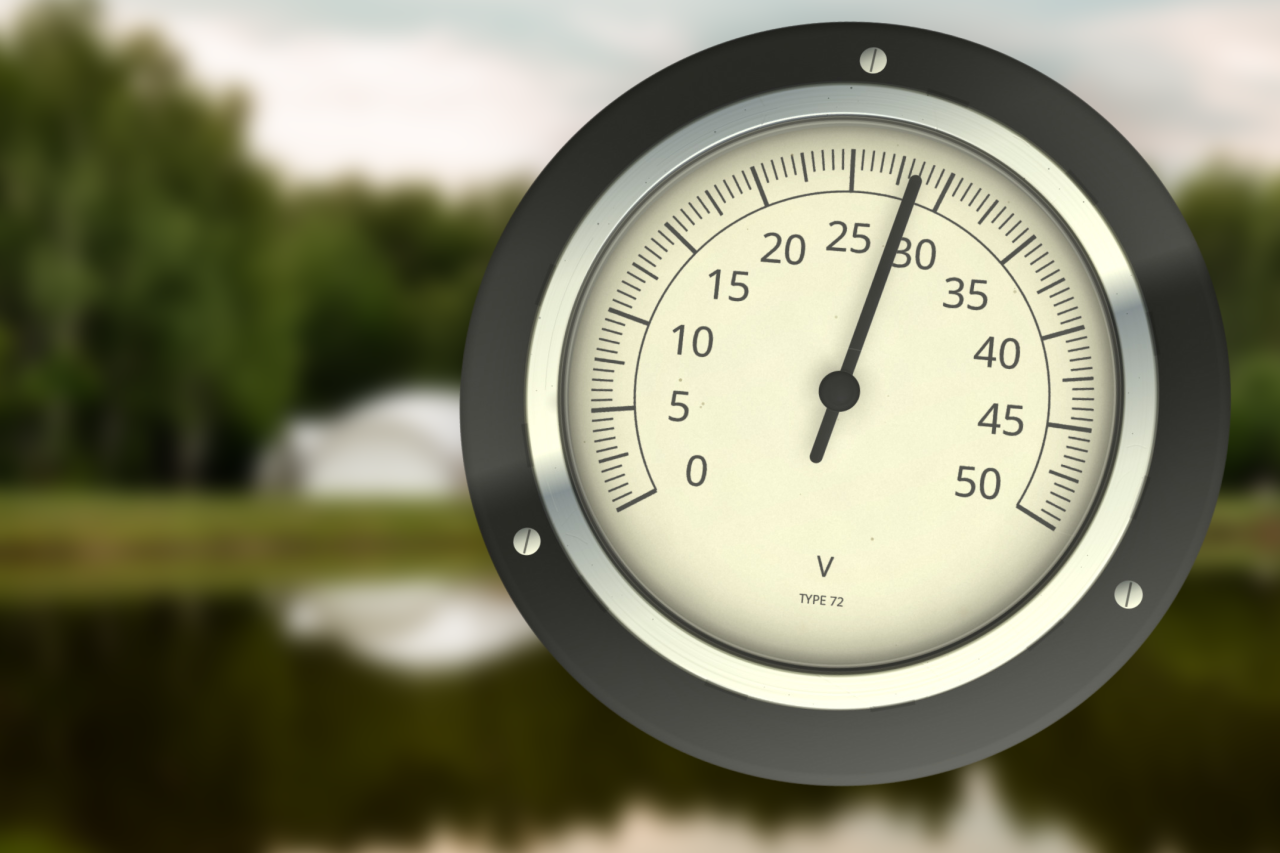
value=28.5 unit=V
